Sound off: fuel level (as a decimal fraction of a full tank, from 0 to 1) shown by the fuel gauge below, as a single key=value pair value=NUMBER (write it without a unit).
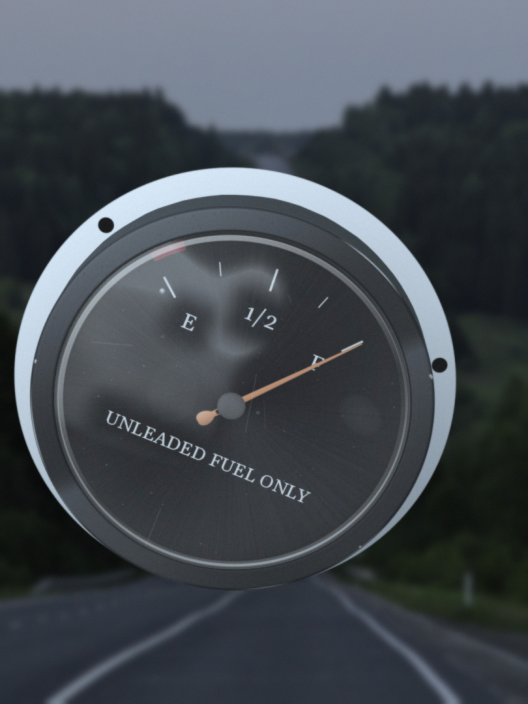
value=1
